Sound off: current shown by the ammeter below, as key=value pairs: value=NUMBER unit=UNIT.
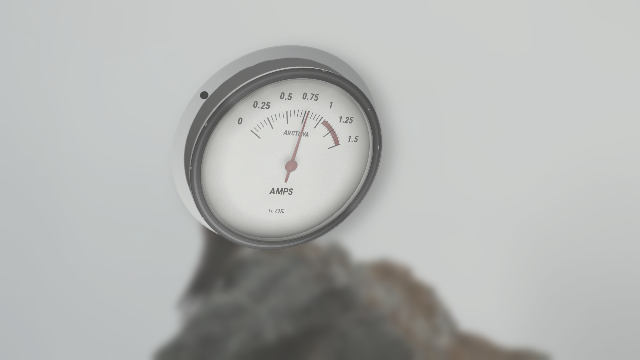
value=0.75 unit=A
